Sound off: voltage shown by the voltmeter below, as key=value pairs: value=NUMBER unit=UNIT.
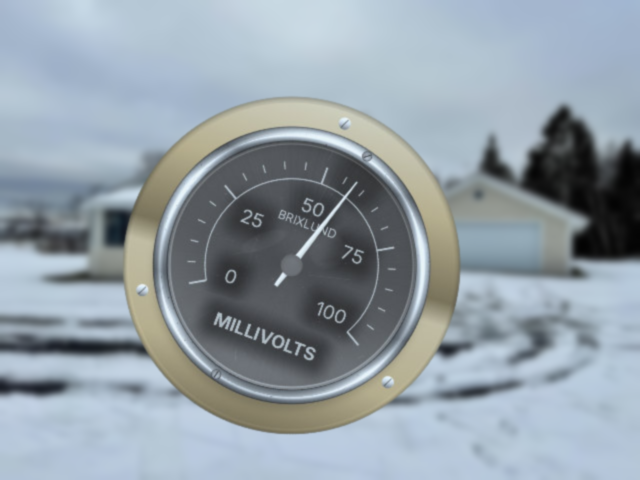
value=57.5 unit=mV
